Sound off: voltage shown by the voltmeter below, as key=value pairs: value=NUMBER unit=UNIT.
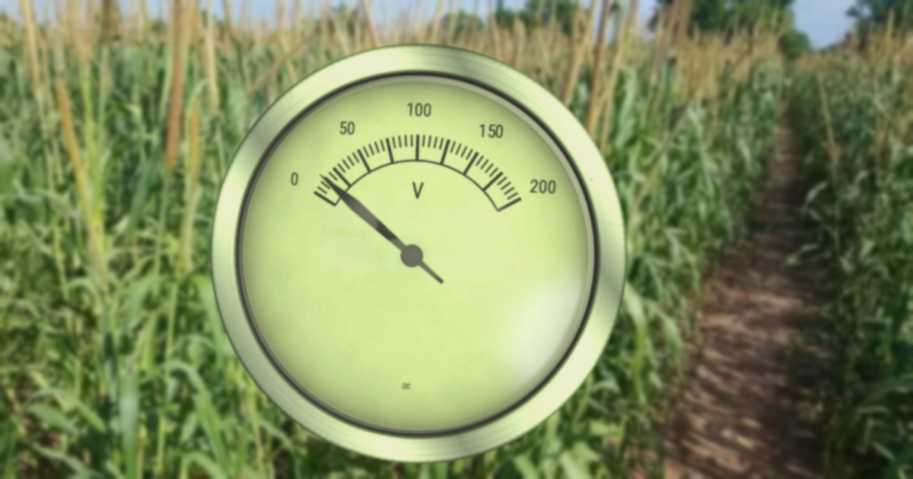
value=15 unit=V
